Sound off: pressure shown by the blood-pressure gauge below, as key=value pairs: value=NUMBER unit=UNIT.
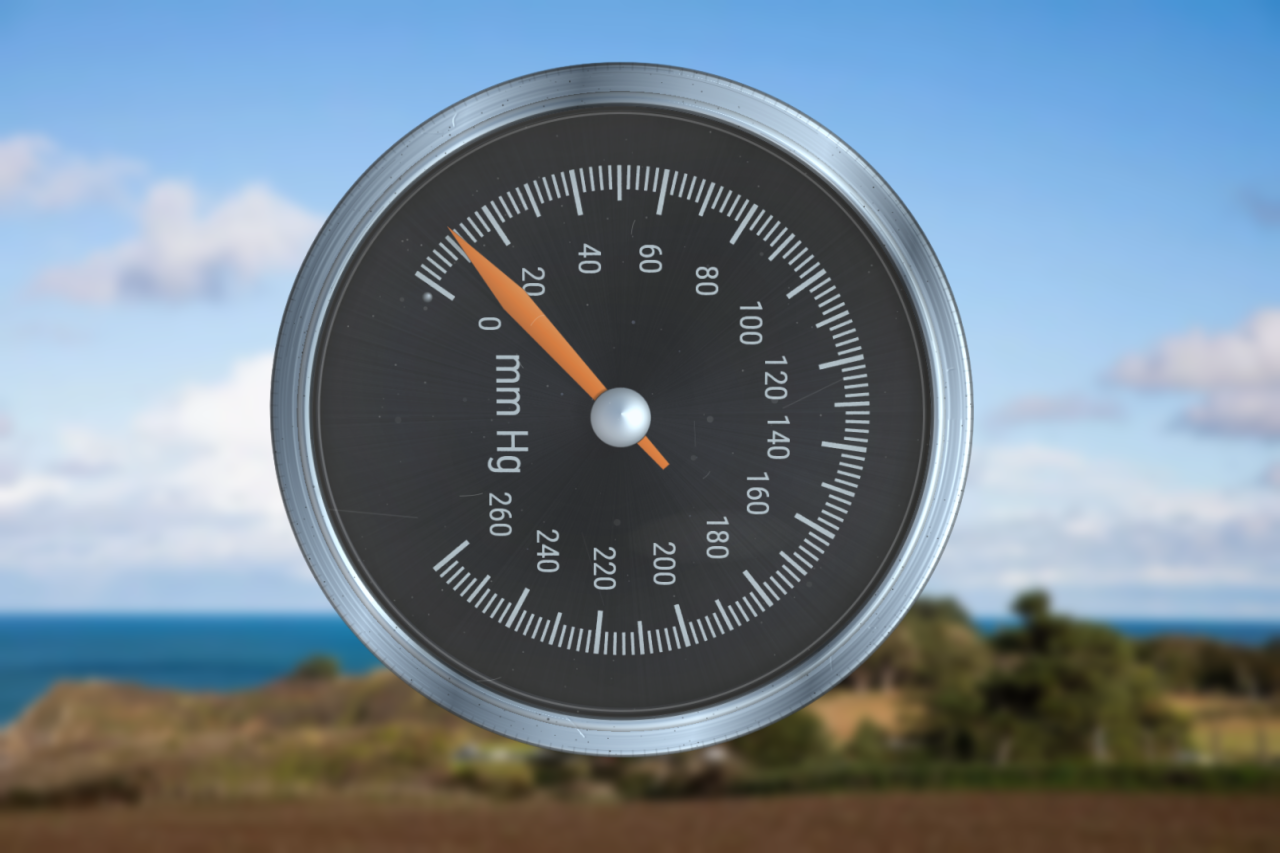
value=12 unit=mmHg
